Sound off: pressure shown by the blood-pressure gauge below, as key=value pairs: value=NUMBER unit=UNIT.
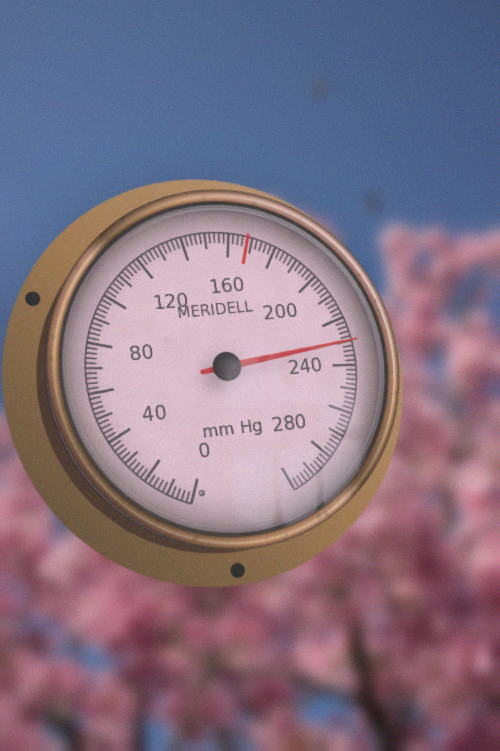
value=230 unit=mmHg
